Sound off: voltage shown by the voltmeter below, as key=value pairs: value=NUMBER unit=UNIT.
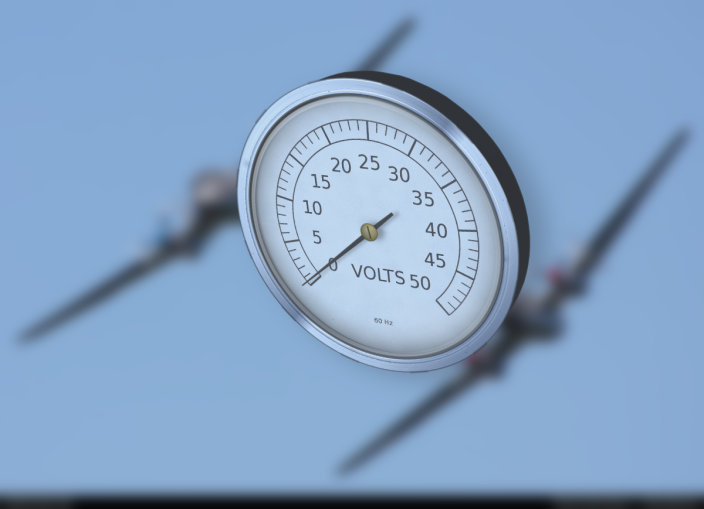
value=0.5 unit=V
